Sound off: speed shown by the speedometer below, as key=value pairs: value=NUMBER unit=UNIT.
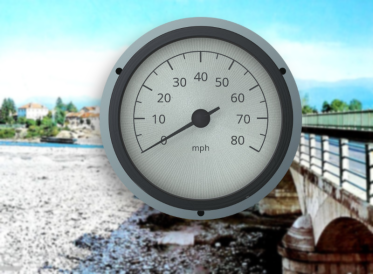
value=0 unit=mph
